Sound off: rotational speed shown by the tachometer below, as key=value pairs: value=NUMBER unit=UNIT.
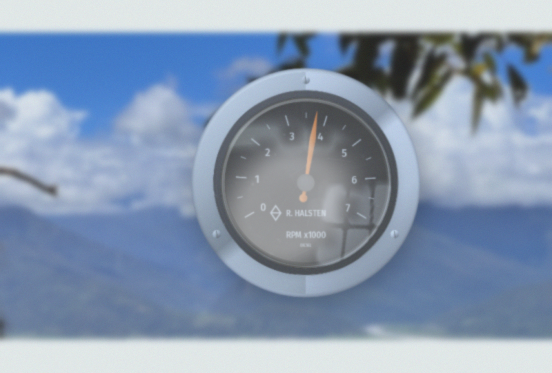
value=3750 unit=rpm
